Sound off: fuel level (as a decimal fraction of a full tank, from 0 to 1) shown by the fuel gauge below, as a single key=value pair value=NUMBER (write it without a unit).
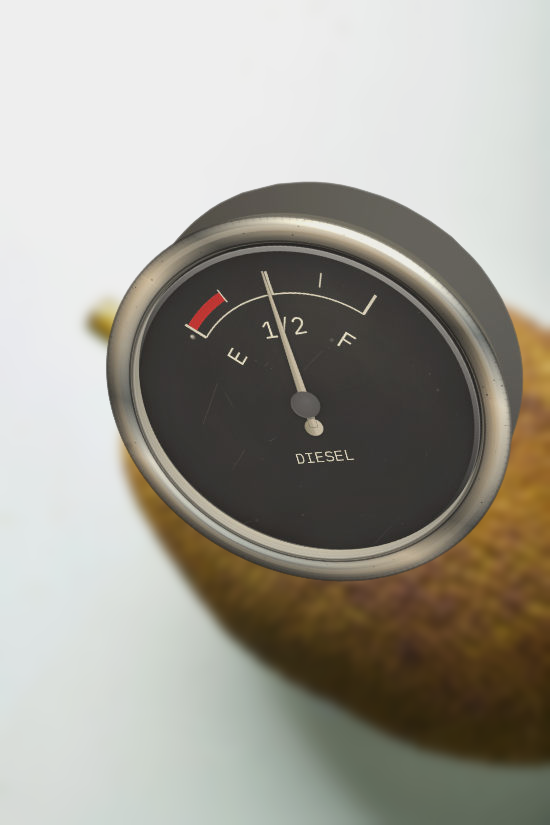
value=0.5
